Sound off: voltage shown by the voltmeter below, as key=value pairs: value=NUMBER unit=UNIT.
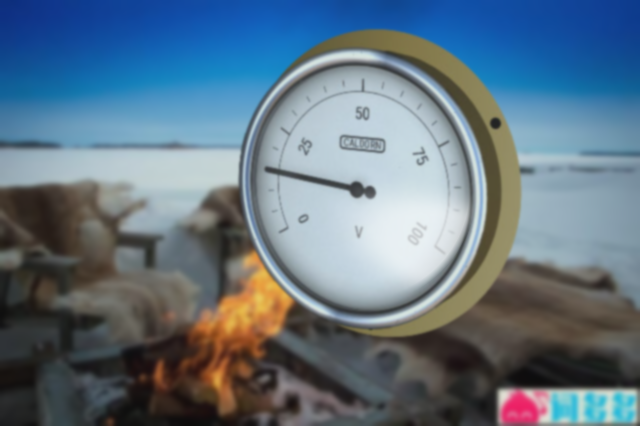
value=15 unit=V
